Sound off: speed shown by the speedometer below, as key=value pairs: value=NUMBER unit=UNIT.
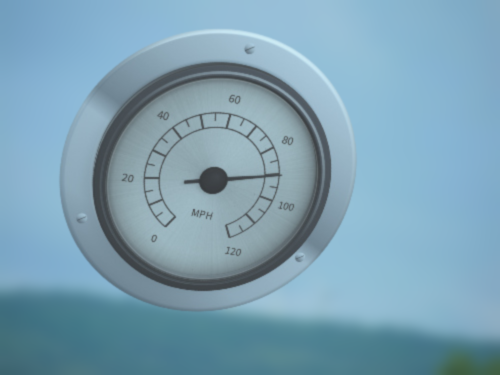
value=90 unit=mph
